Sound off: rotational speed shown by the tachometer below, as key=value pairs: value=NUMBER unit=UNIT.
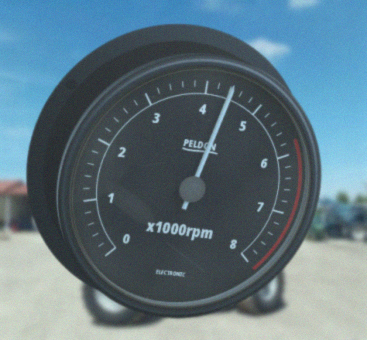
value=4400 unit=rpm
